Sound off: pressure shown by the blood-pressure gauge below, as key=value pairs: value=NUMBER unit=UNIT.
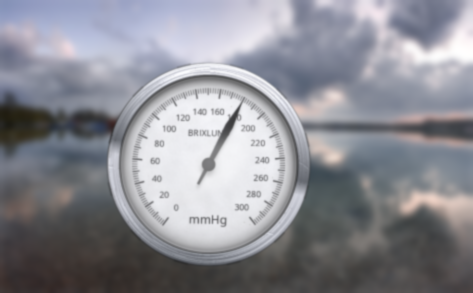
value=180 unit=mmHg
